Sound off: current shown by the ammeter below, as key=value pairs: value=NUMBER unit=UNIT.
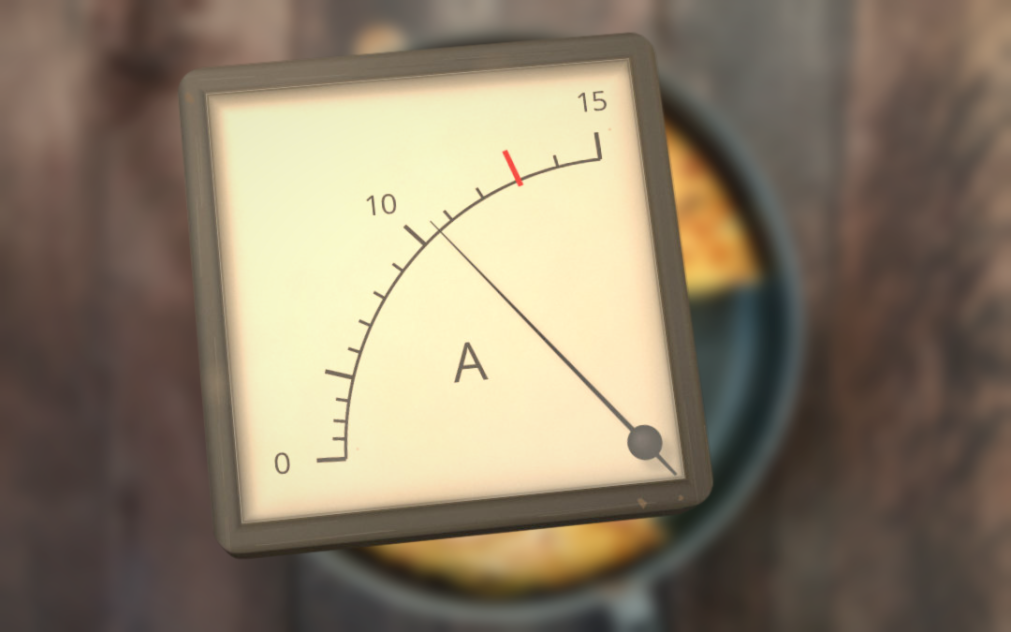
value=10.5 unit=A
